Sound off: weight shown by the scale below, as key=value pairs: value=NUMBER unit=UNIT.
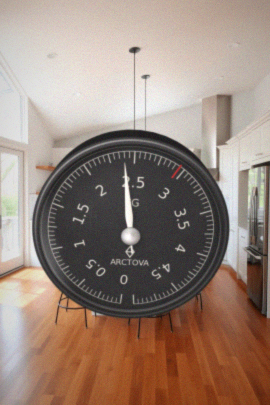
value=2.4 unit=kg
